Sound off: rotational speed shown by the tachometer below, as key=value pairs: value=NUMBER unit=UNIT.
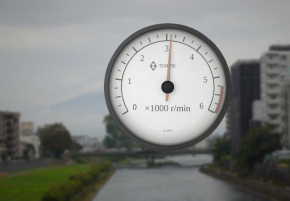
value=3125 unit=rpm
